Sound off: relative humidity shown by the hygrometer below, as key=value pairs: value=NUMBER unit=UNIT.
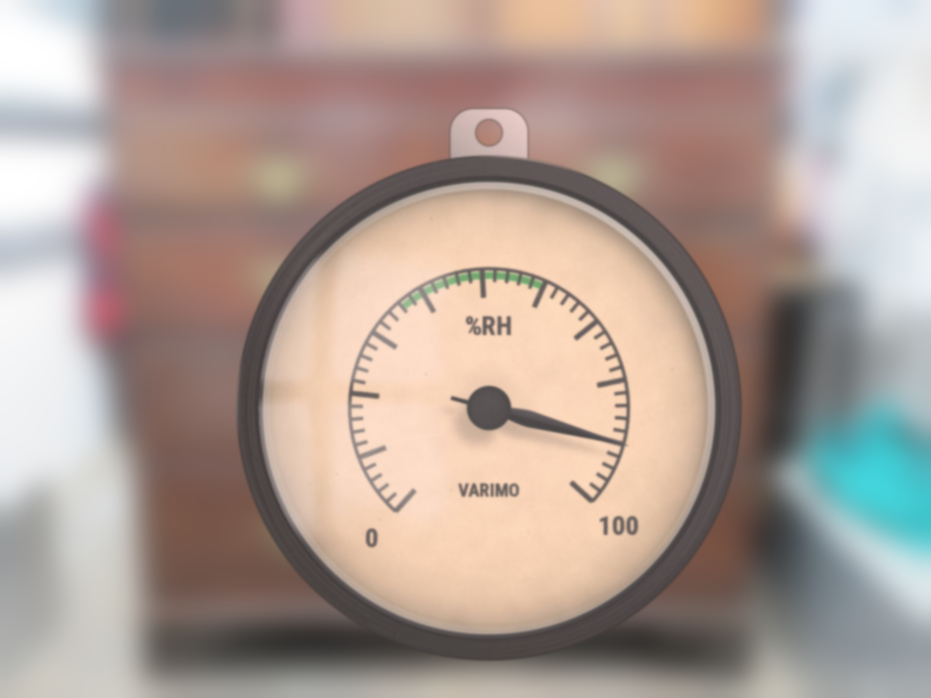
value=90 unit=%
